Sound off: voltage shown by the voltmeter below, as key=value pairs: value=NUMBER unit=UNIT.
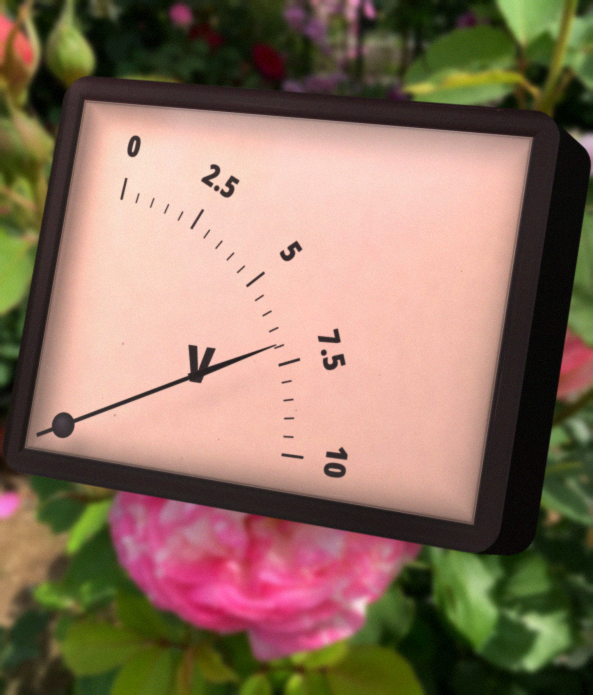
value=7 unit=V
